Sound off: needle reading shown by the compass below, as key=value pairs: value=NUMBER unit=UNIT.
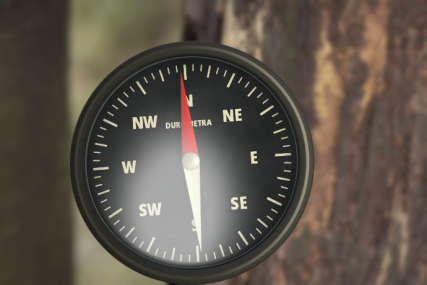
value=357.5 unit=°
